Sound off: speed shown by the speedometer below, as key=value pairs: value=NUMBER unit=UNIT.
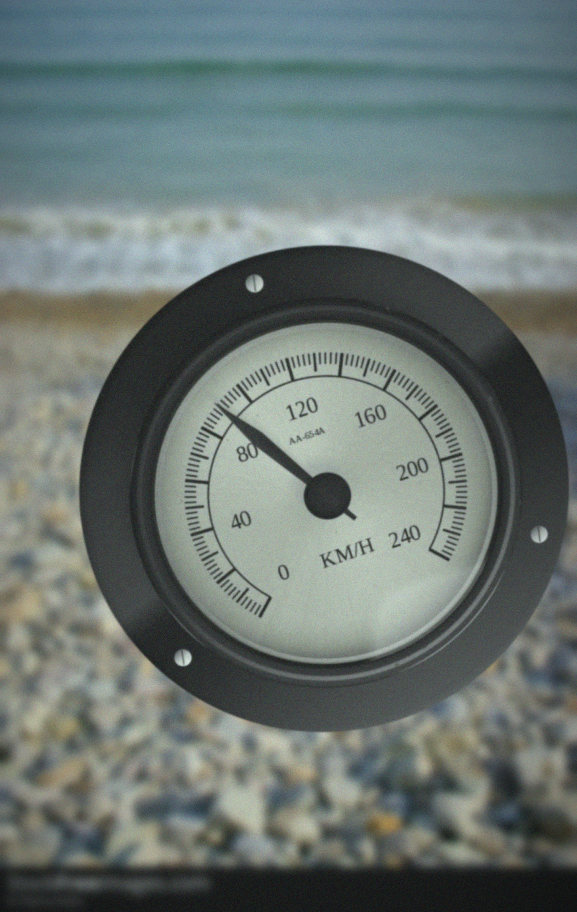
value=90 unit=km/h
